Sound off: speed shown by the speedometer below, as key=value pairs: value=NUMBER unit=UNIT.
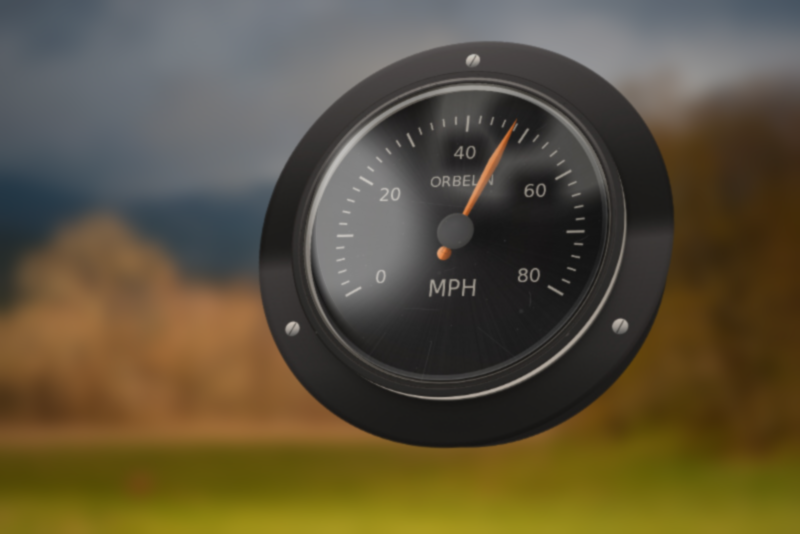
value=48 unit=mph
